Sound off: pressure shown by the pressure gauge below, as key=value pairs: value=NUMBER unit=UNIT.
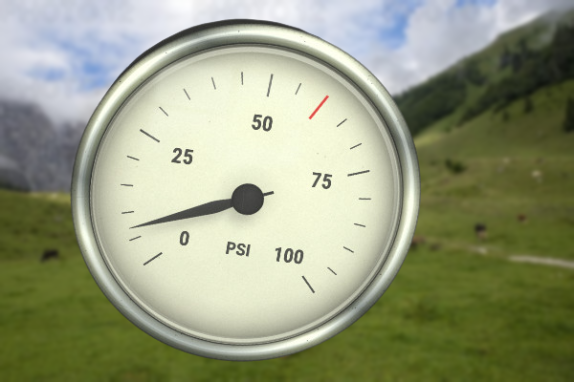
value=7.5 unit=psi
